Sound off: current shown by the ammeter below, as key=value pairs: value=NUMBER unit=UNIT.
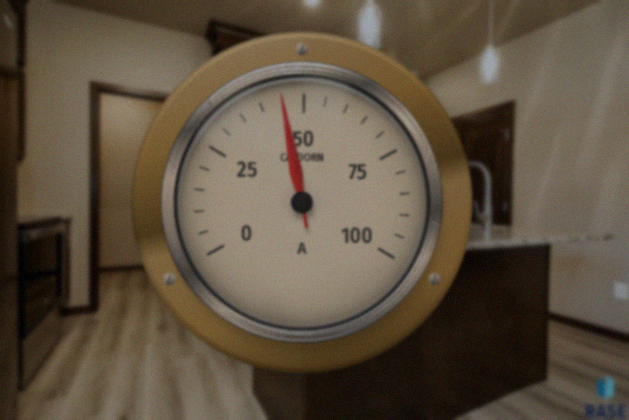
value=45 unit=A
